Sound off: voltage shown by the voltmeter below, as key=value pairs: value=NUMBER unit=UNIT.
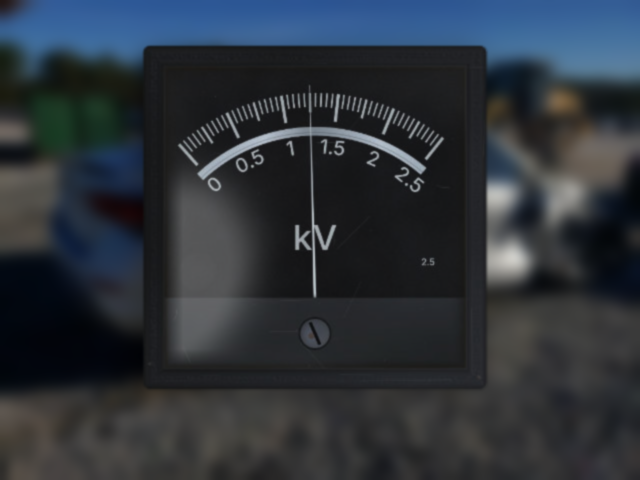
value=1.25 unit=kV
